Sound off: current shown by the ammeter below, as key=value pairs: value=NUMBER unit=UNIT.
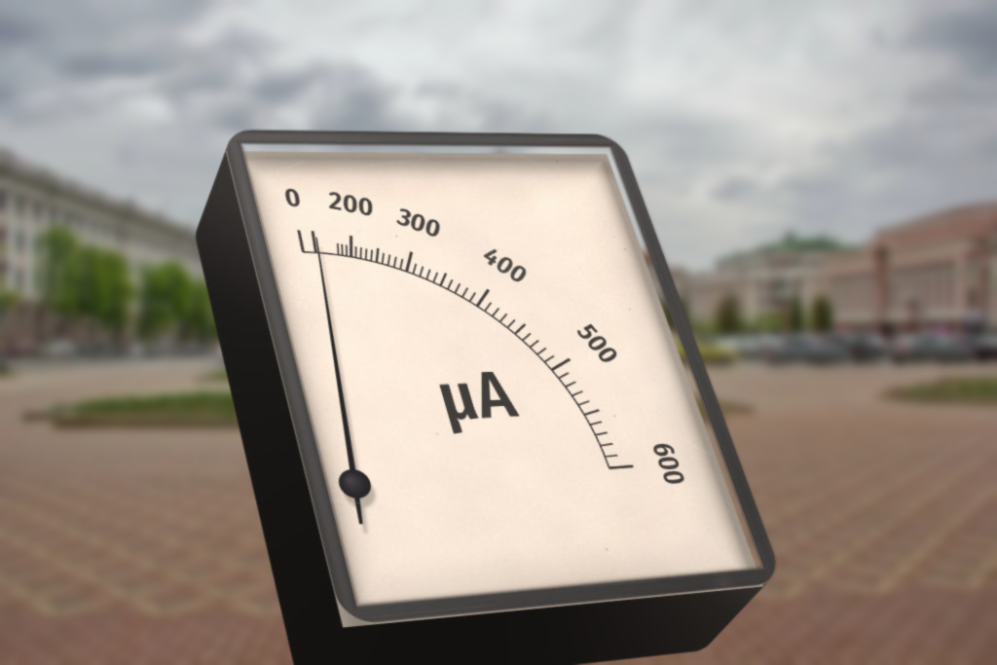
value=100 unit=µA
